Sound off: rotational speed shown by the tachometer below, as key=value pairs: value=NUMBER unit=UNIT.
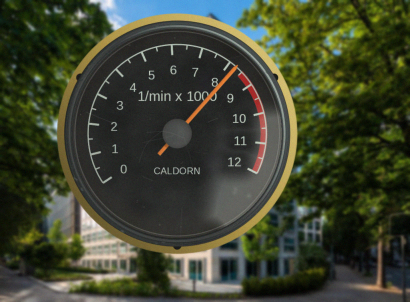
value=8250 unit=rpm
